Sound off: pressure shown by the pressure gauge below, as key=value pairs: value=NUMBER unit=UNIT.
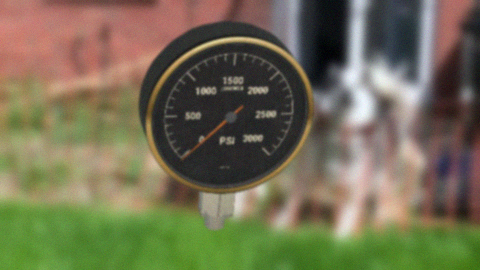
value=0 unit=psi
